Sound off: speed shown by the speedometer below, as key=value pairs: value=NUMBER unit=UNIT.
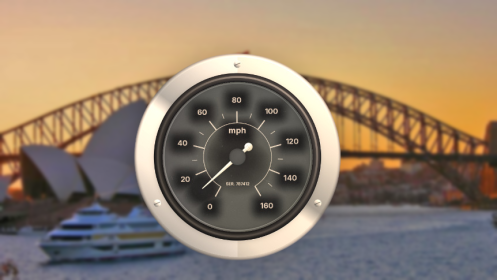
value=10 unit=mph
